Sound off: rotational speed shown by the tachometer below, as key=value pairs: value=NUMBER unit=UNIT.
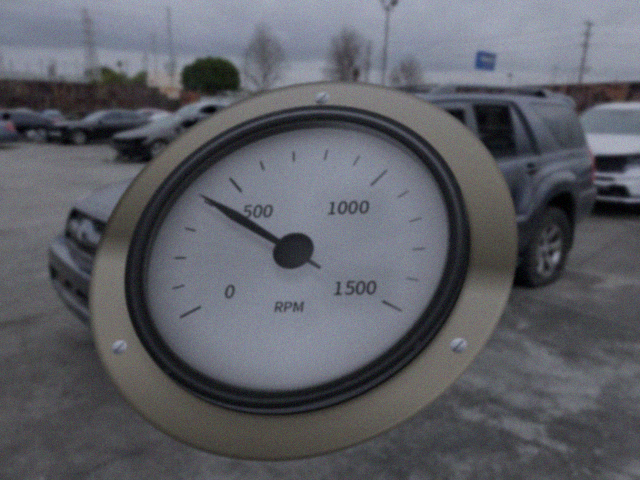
value=400 unit=rpm
